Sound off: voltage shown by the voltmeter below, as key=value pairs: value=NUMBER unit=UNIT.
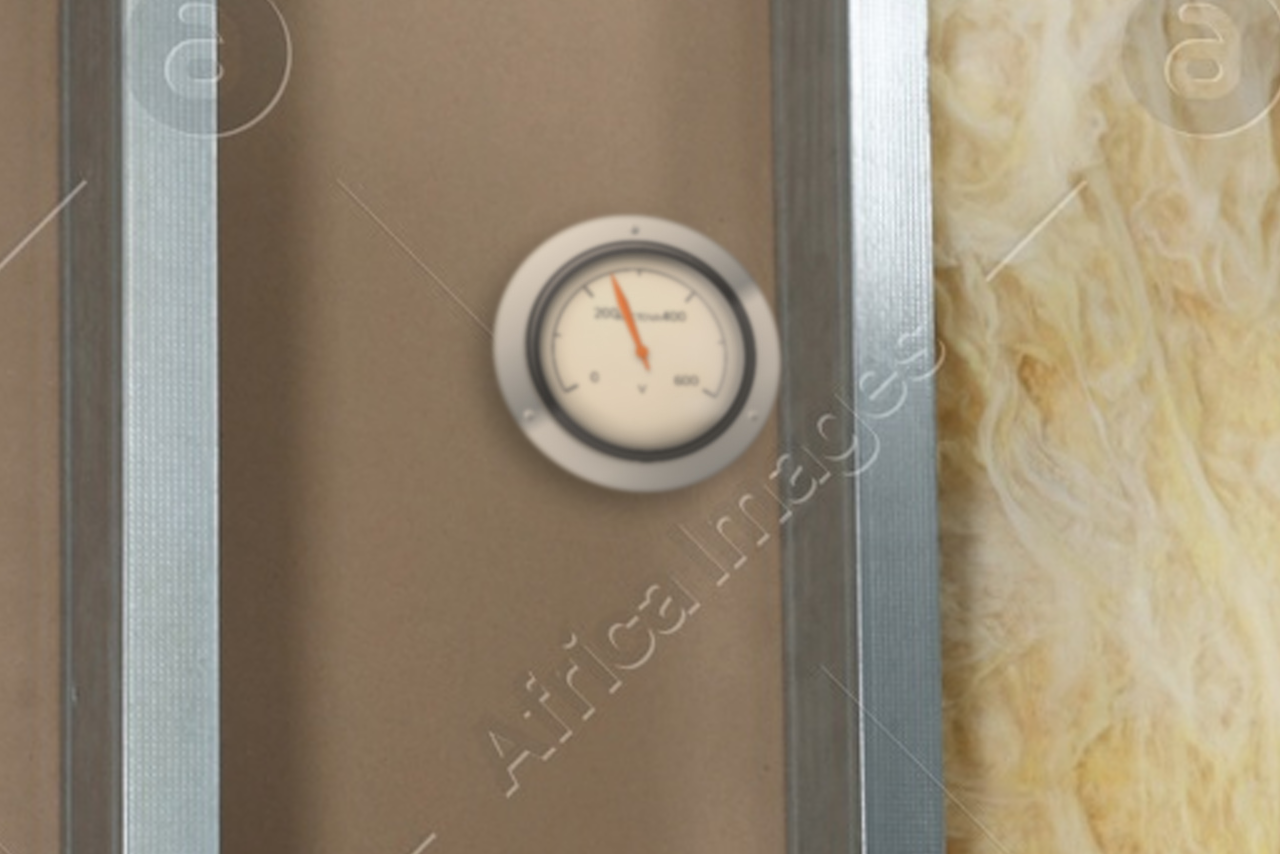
value=250 unit=V
